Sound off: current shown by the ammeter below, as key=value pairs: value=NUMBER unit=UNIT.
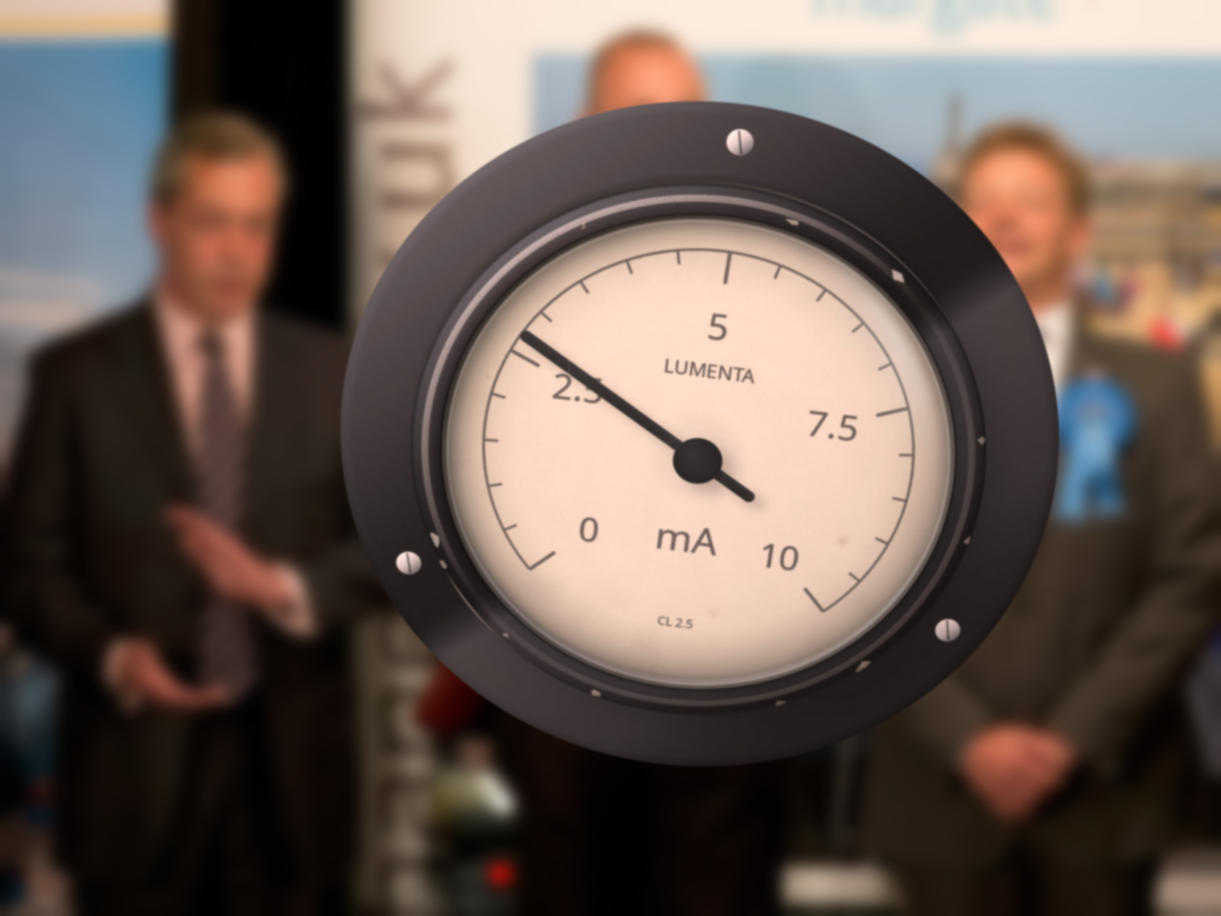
value=2.75 unit=mA
